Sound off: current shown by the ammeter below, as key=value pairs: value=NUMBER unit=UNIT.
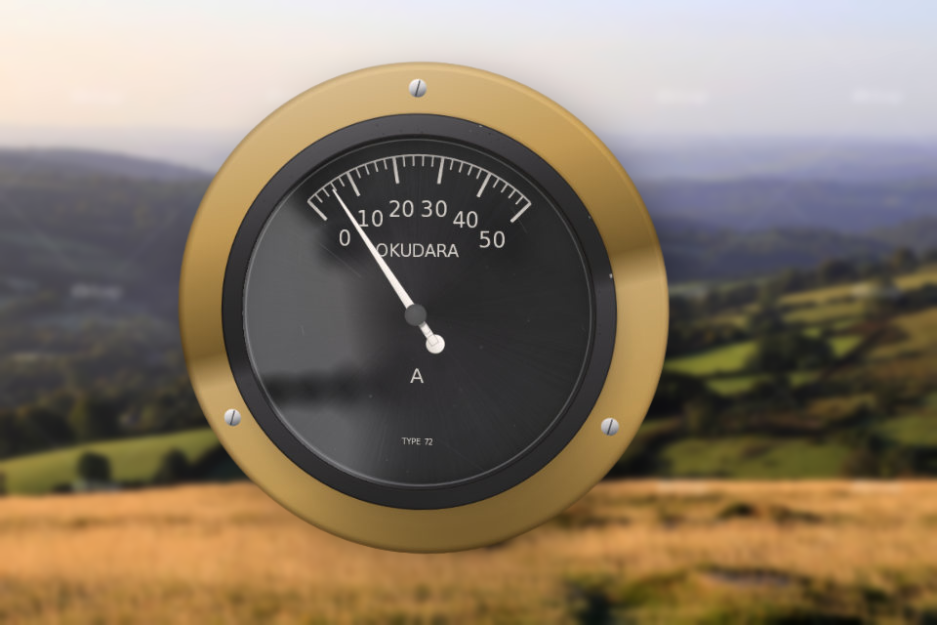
value=6 unit=A
